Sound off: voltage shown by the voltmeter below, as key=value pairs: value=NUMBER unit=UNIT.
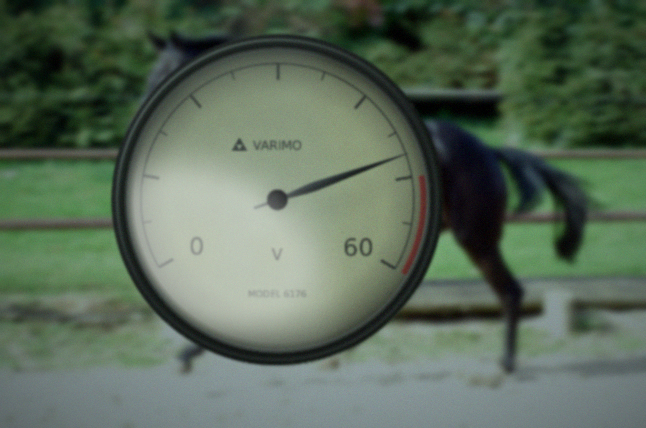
value=47.5 unit=V
